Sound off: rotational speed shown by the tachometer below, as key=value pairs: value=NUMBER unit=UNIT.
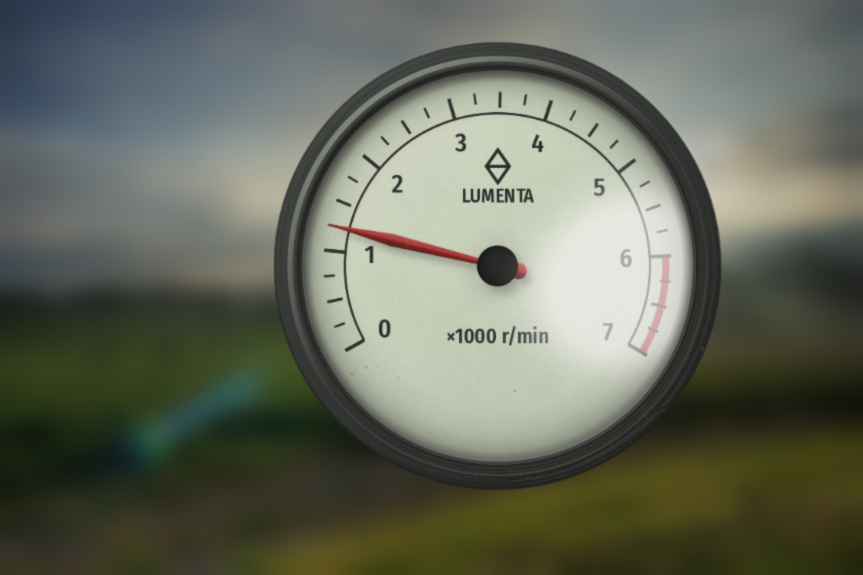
value=1250 unit=rpm
